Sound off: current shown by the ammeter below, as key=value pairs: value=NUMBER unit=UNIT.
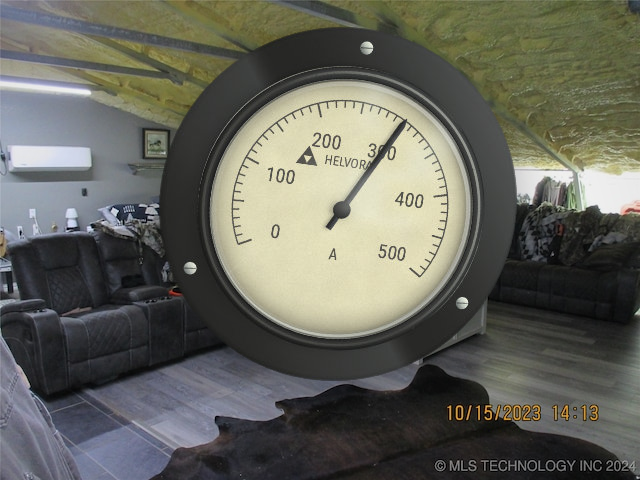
value=300 unit=A
